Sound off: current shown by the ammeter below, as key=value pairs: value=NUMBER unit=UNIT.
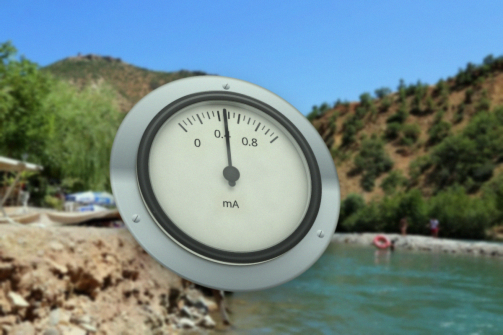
value=0.45 unit=mA
